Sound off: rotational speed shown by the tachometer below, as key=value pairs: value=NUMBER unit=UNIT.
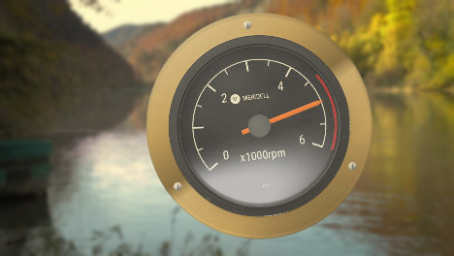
value=5000 unit=rpm
